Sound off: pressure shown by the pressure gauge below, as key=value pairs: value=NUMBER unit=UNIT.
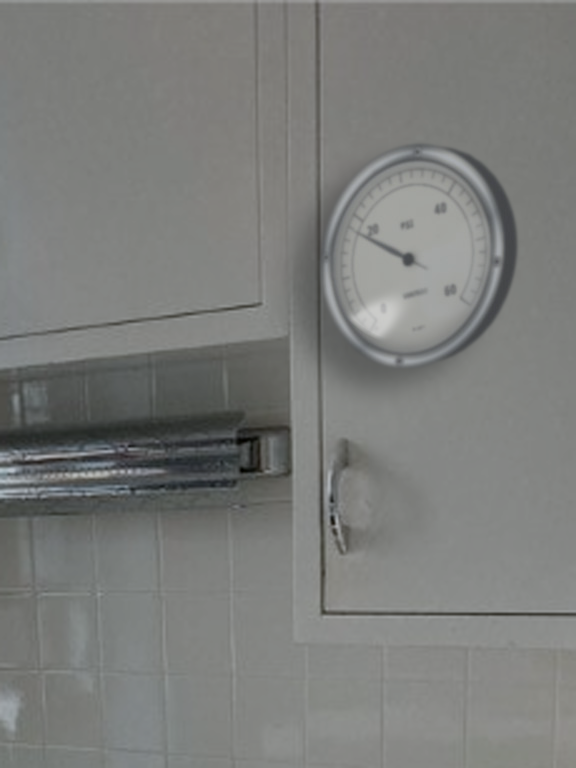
value=18 unit=psi
